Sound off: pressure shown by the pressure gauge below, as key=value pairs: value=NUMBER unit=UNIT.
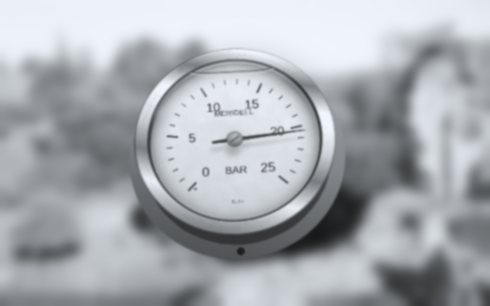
value=20.5 unit=bar
